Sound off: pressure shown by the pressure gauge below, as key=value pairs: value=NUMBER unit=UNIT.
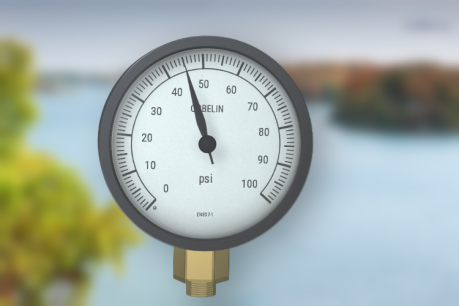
value=45 unit=psi
